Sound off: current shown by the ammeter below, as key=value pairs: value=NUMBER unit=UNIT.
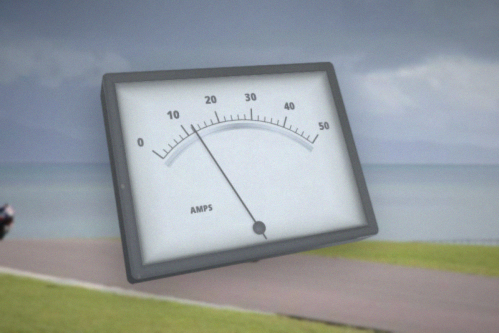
value=12 unit=A
